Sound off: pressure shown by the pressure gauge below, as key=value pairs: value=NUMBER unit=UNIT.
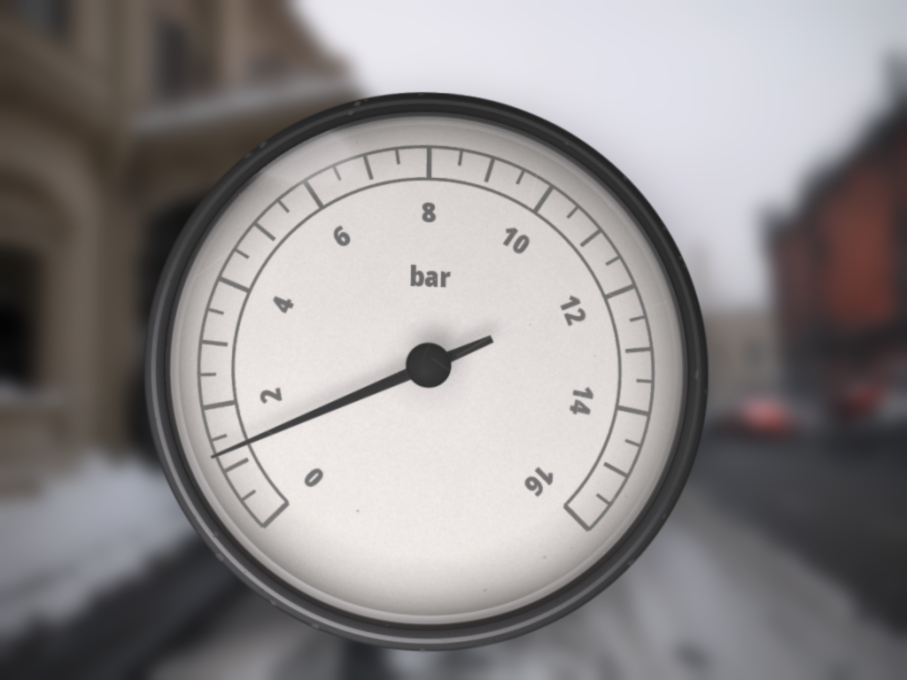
value=1.25 unit=bar
